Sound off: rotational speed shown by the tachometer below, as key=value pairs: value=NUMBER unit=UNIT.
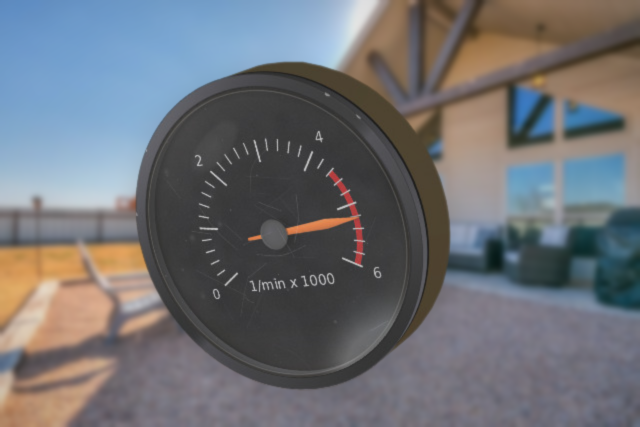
value=5200 unit=rpm
